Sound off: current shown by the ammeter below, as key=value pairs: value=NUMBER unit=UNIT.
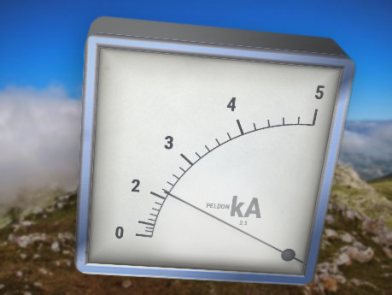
value=2.2 unit=kA
